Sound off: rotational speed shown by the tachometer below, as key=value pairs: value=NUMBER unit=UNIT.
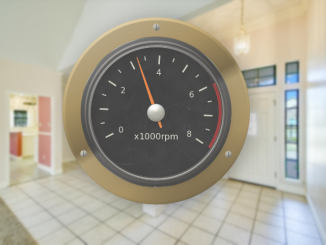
value=3250 unit=rpm
